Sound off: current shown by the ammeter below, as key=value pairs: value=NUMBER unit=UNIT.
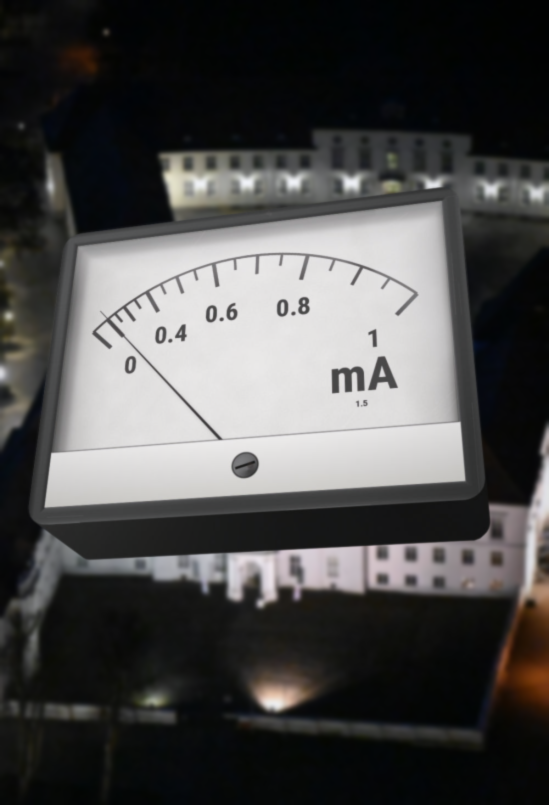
value=0.2 unit=mA
